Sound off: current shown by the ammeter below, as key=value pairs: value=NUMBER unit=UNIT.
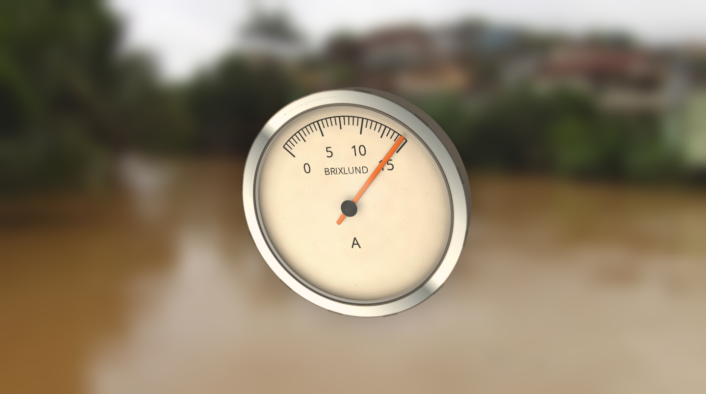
value=14.5 unit=A
